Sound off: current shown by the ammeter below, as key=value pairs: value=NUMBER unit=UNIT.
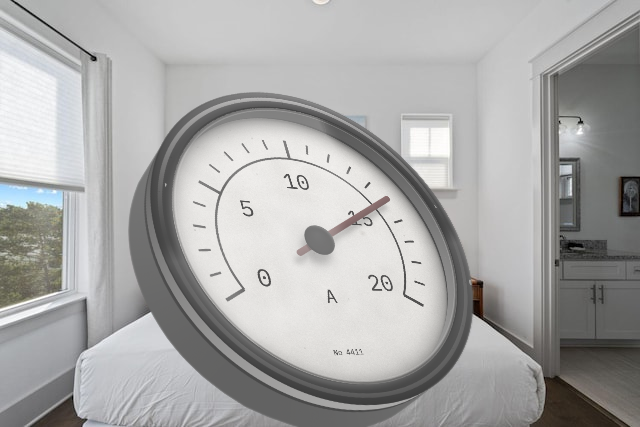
value=15 unit=A
